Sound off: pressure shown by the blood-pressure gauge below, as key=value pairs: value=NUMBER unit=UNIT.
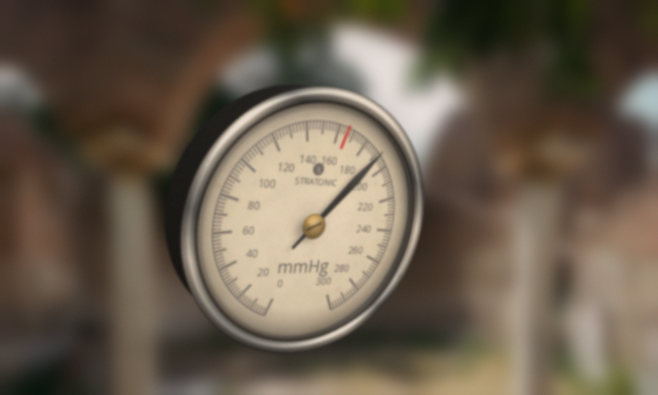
value=190 unit=mmHg
